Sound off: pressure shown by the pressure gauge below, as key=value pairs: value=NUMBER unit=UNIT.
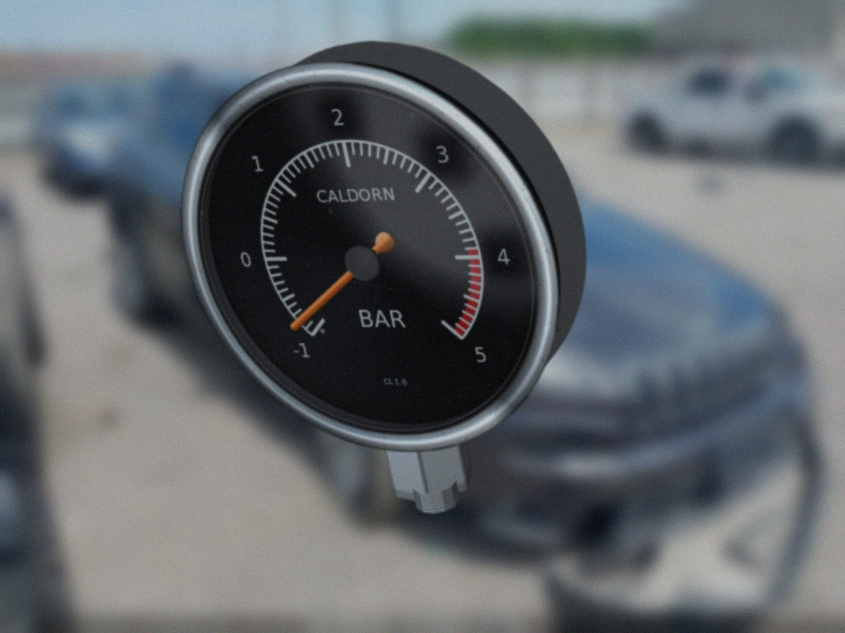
value=-0.8 unit=bar
